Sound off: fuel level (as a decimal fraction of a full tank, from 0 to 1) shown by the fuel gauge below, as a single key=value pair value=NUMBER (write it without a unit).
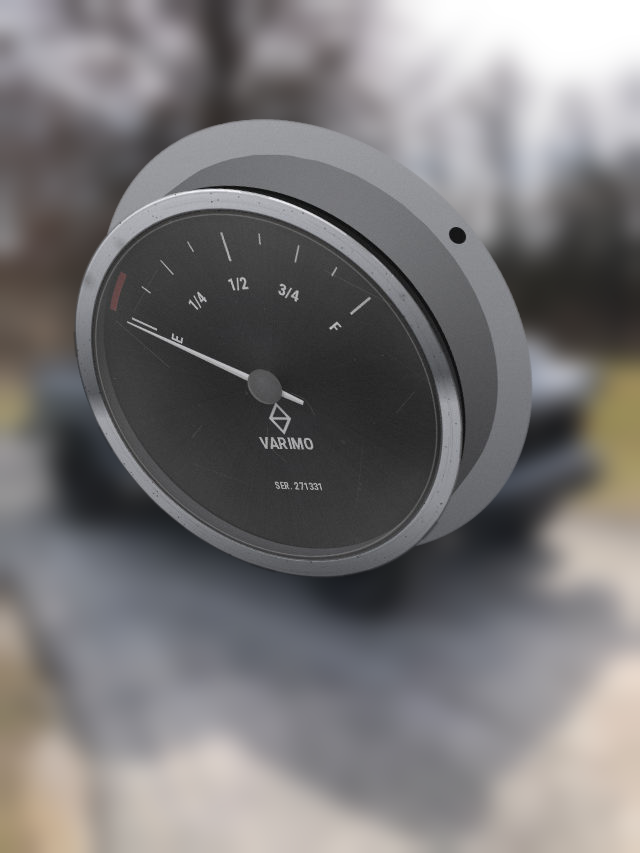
value=0
